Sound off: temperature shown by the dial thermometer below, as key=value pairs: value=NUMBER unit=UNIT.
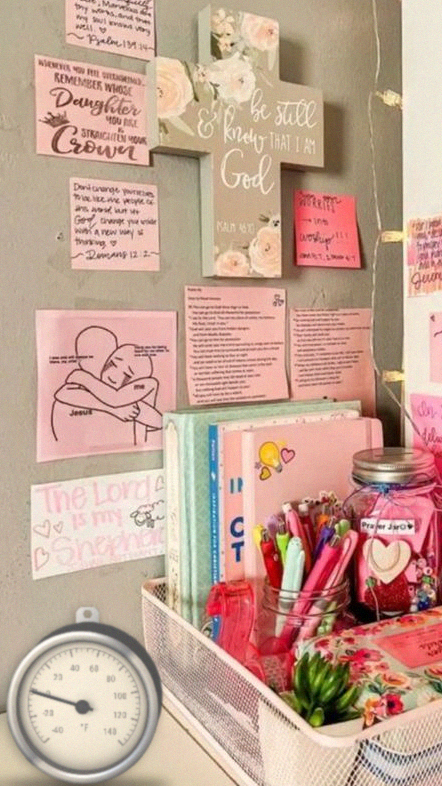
value=0 unit=°F
